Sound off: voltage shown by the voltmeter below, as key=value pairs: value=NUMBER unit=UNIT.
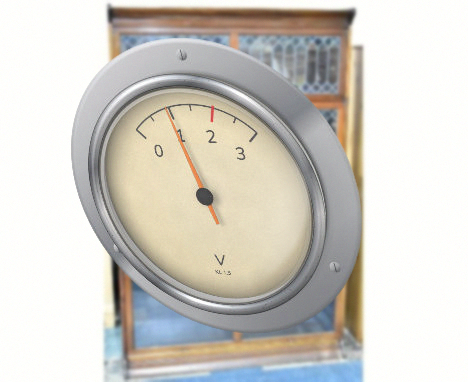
value=1 unit=V
